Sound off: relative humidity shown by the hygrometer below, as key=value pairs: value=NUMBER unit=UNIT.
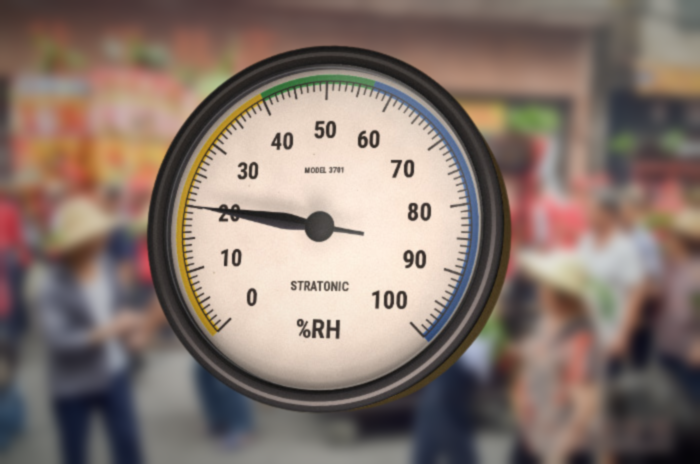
value=20 unit=%
